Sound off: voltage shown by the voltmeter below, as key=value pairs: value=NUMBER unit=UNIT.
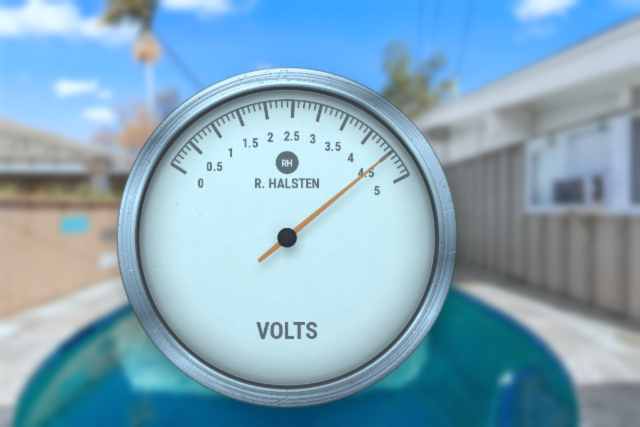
value=4.5 unit=V
